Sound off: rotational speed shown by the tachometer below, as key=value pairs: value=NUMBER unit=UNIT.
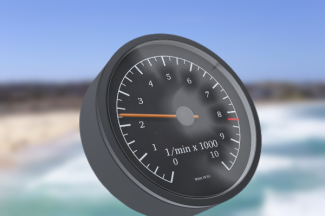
value=2250 unit=rpm
